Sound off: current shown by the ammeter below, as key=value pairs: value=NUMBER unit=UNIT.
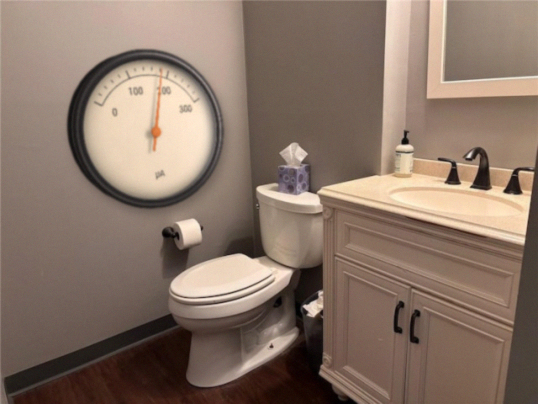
value=180 unit=µA
